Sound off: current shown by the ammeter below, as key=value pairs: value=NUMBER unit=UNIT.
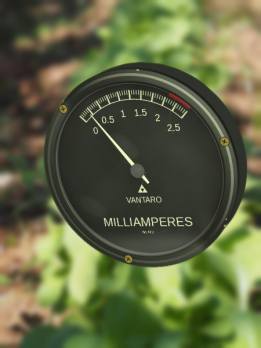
value=0.25 unit=mA
